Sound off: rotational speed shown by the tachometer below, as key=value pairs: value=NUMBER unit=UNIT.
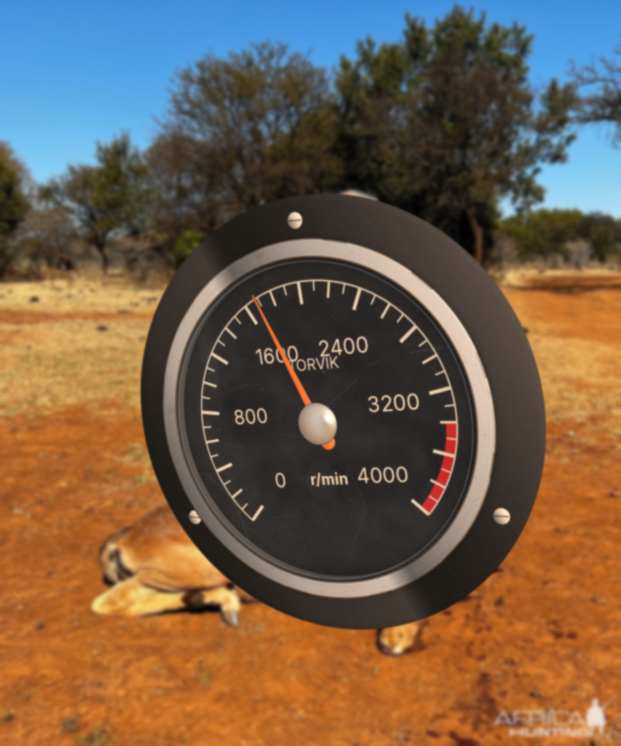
value=1700 unit=rpm
